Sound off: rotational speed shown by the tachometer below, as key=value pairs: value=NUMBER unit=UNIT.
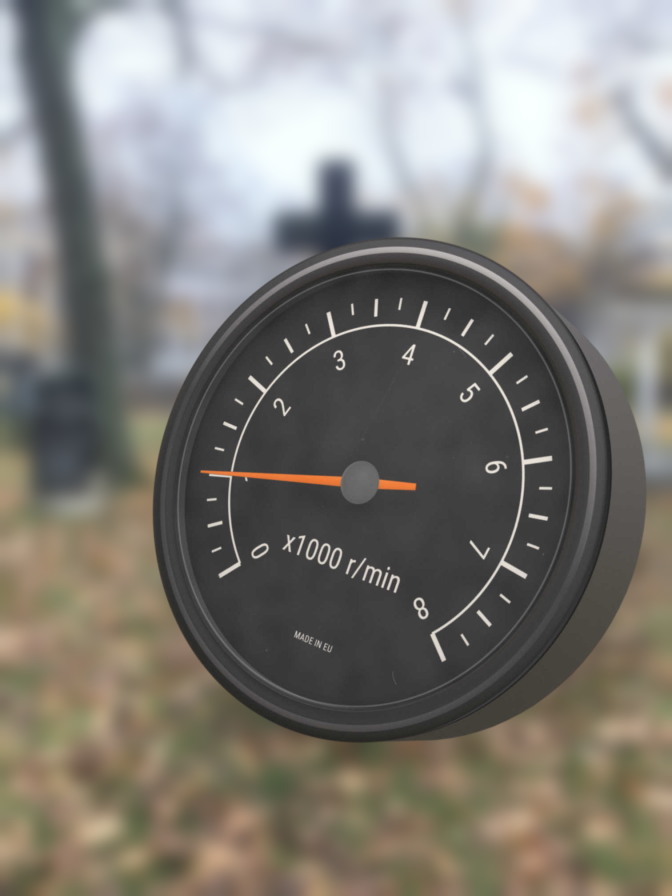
value=1000 unit=rpm
